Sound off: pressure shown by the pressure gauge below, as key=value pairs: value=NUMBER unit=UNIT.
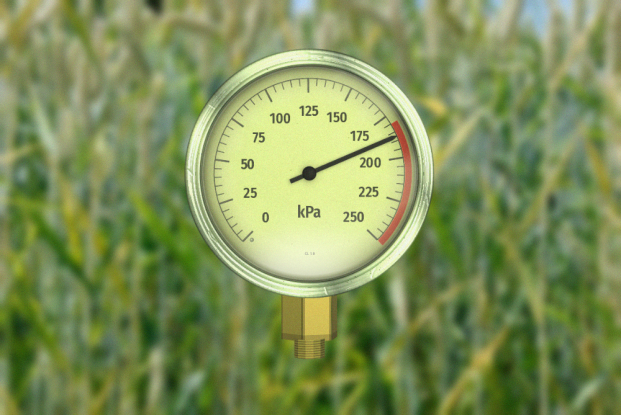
value=187.5 unit=kPa
